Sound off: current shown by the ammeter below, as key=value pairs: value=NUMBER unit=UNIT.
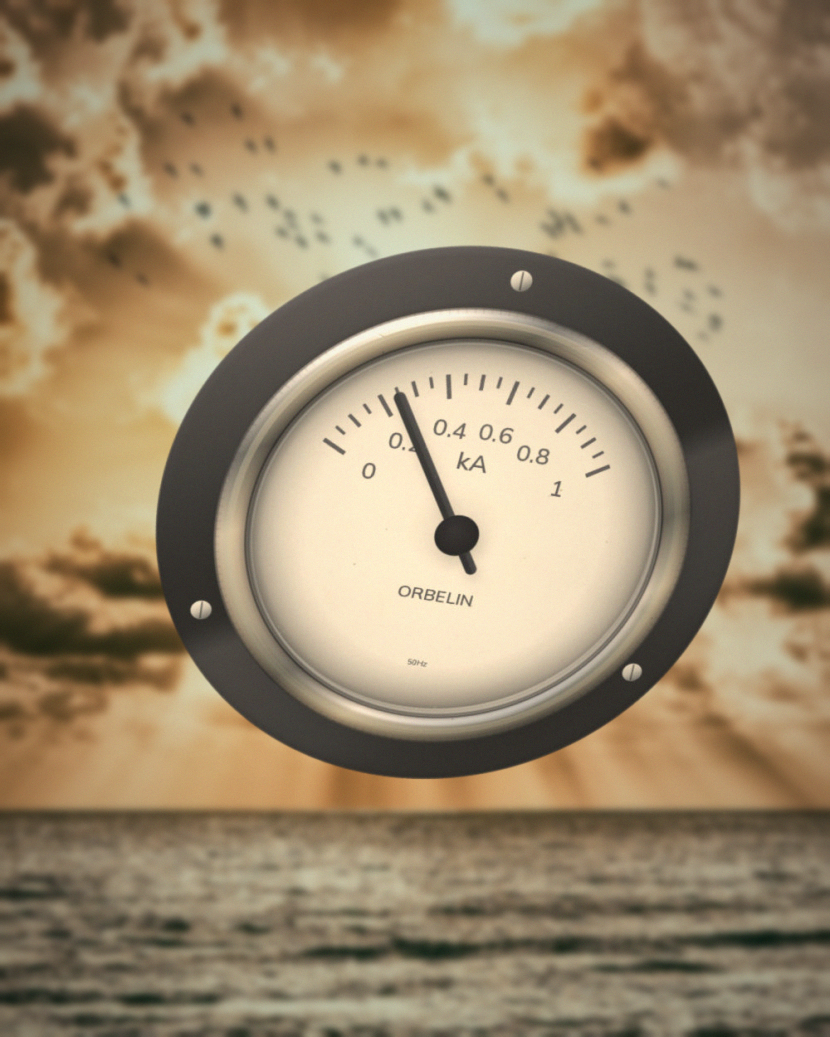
value=0.25 unit=kA
